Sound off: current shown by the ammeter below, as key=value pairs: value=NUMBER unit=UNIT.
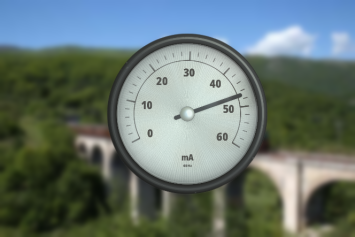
value=47 unit=mA
